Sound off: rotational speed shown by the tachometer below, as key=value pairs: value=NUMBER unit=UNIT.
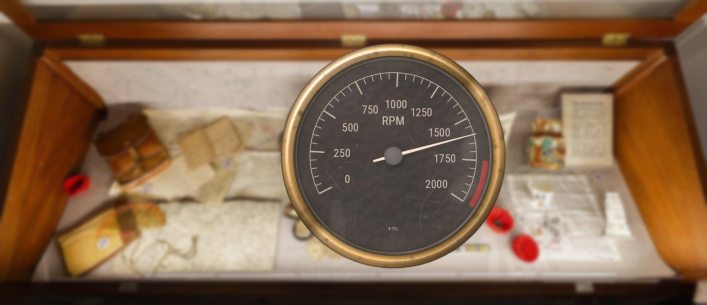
value=1600 unit=rpm
